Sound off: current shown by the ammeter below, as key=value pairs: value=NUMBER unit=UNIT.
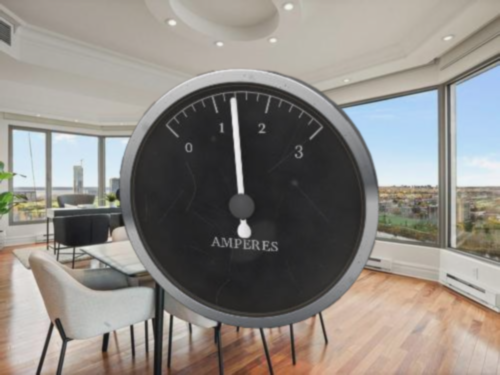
value=1.4 unit=A
